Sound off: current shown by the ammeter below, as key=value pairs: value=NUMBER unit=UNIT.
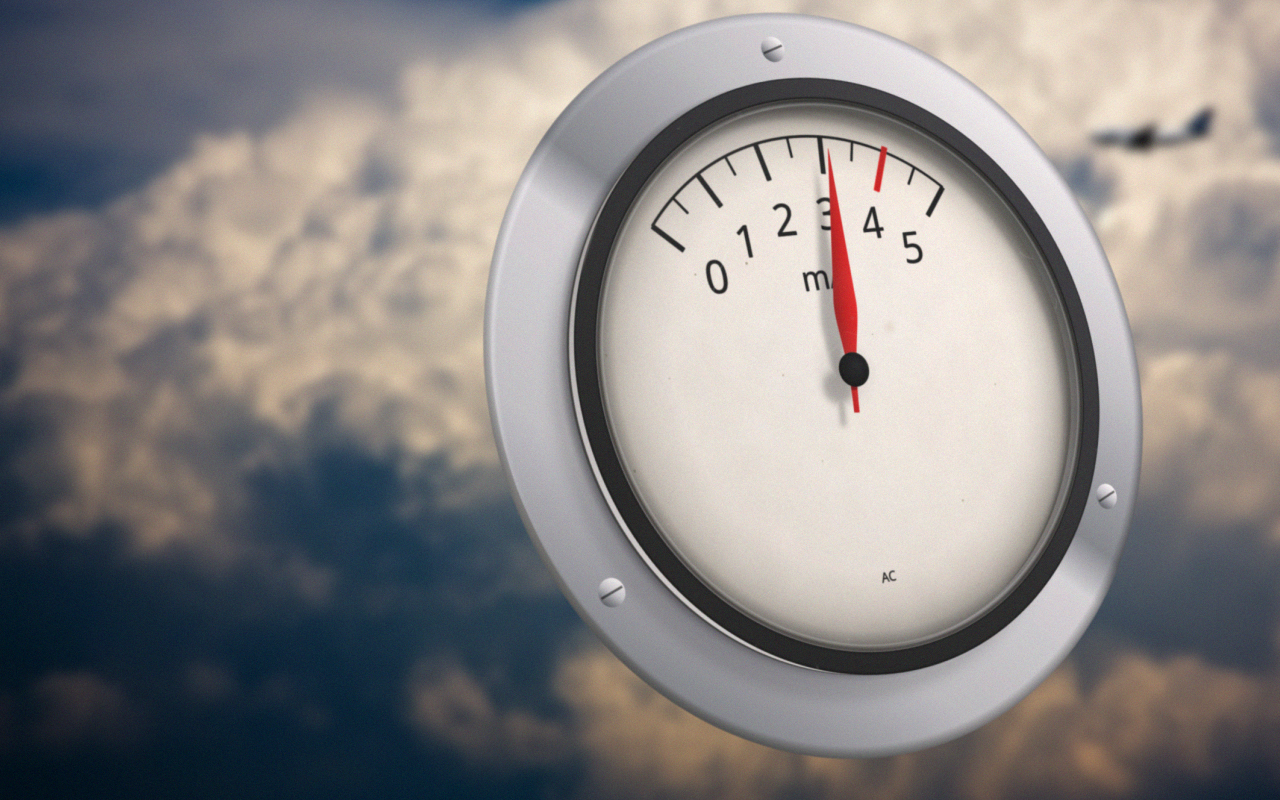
value=3 unit=mA
